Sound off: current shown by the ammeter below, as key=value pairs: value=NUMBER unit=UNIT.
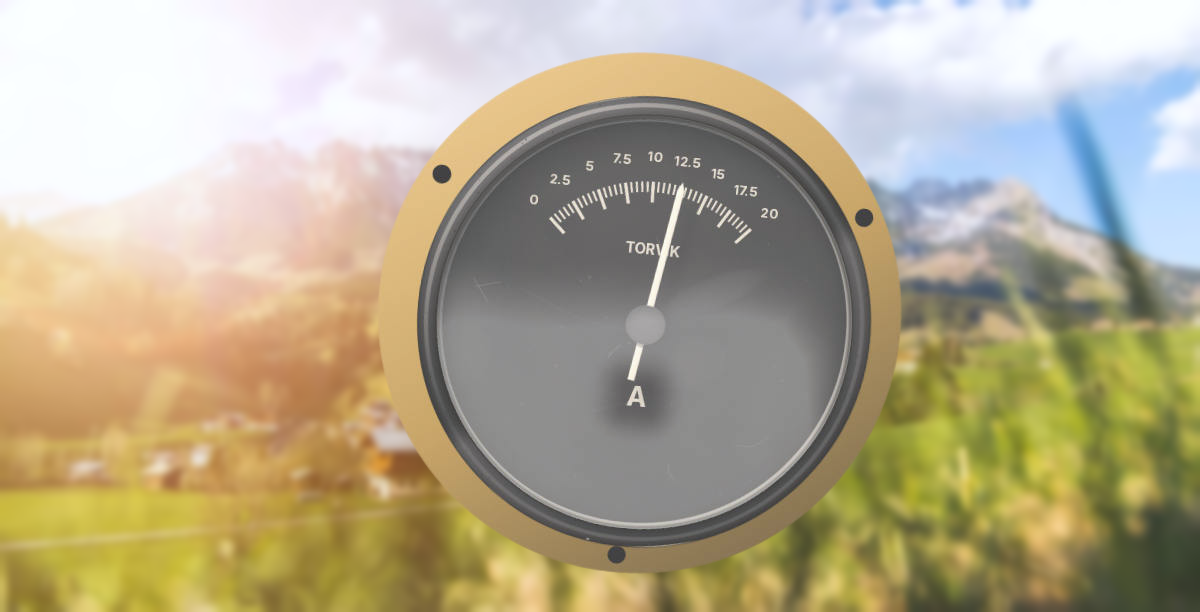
value=12.5 unit=A
